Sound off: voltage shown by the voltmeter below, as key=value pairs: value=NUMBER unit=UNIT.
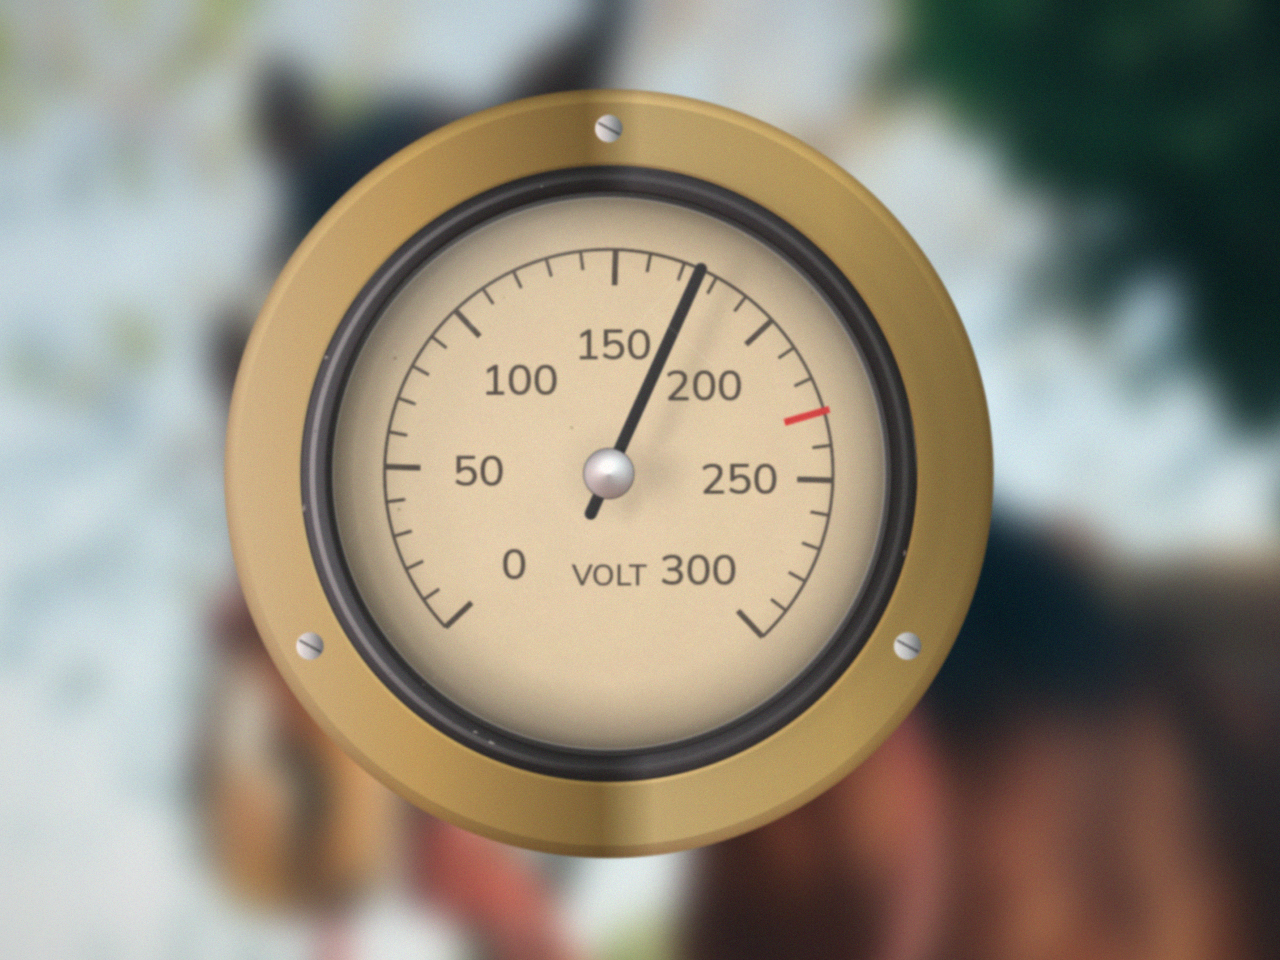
value=175 unit=V
